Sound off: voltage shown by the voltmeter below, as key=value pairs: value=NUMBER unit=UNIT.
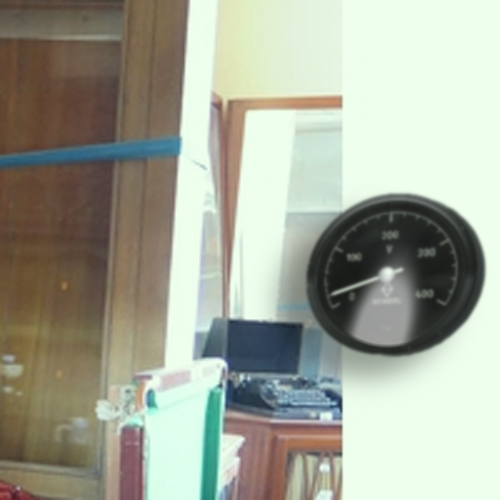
value=20 unit=V
